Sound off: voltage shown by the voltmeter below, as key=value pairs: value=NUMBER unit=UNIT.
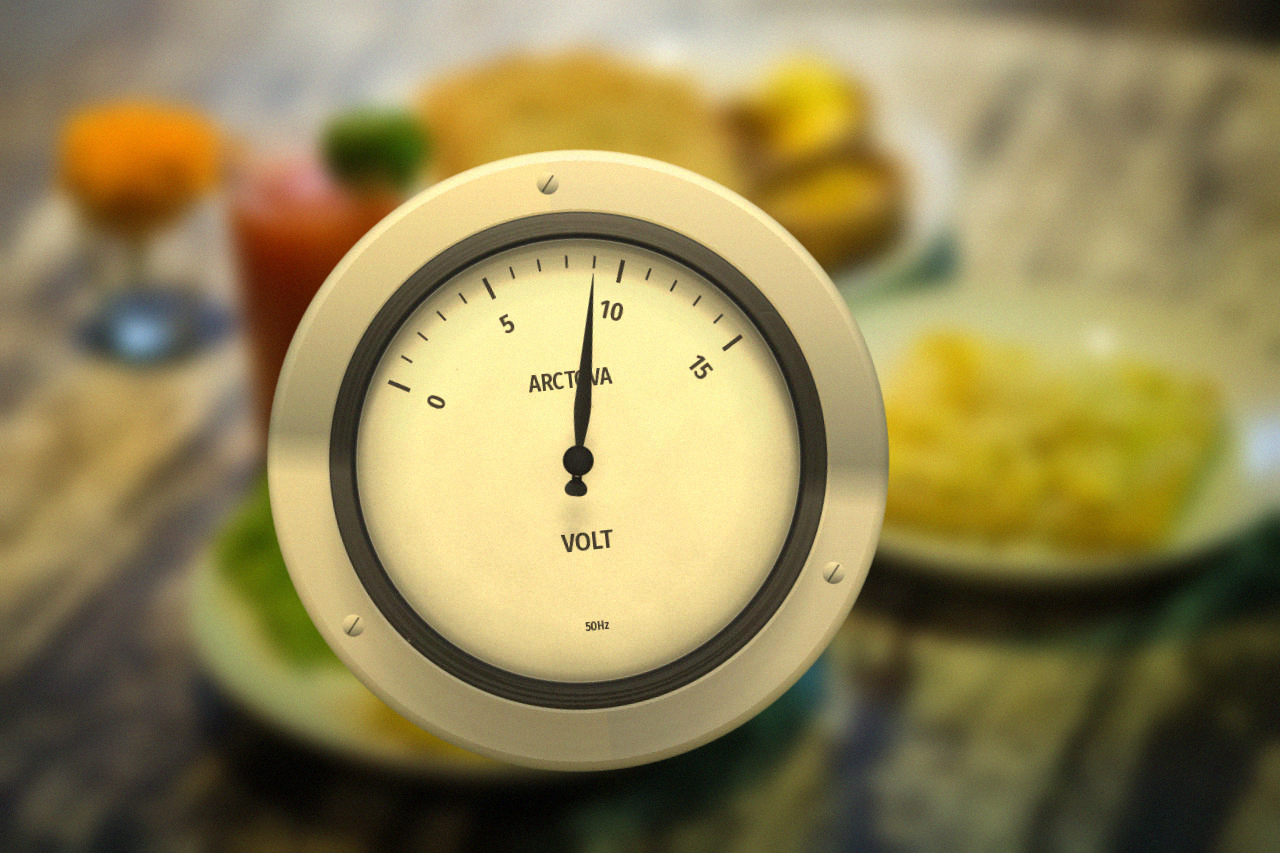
value=9 unit=V
